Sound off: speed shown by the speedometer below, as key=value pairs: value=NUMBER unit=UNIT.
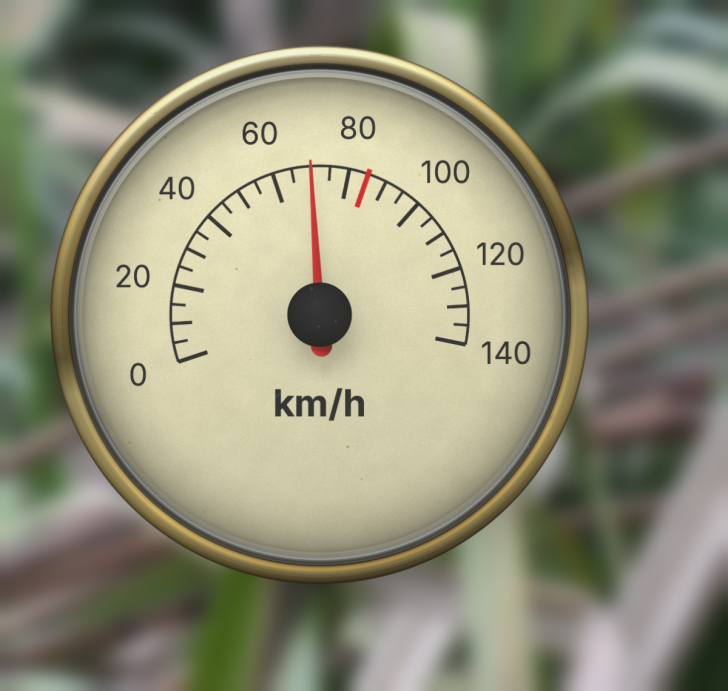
value=70 unit=km/h
